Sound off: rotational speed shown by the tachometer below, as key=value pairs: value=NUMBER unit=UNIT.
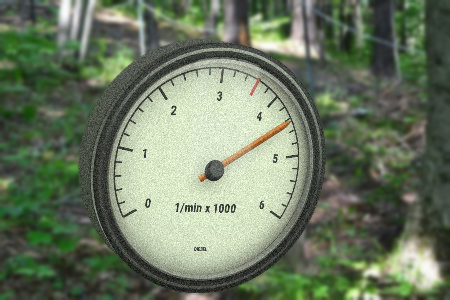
value=4400 unit=rpm
